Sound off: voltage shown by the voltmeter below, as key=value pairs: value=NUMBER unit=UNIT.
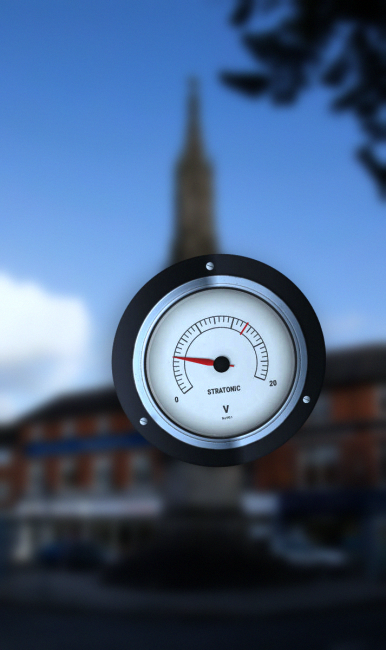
value=4 unit=V
